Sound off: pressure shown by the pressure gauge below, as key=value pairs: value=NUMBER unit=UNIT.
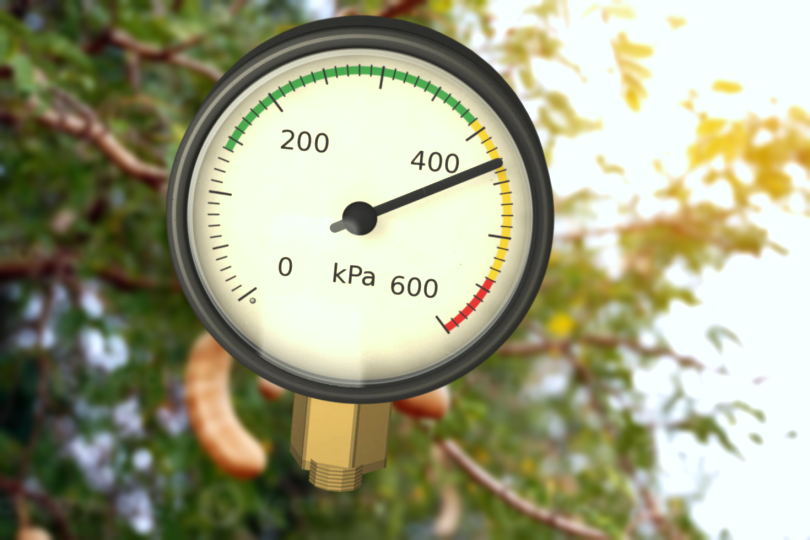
value=430 unit=kPa
